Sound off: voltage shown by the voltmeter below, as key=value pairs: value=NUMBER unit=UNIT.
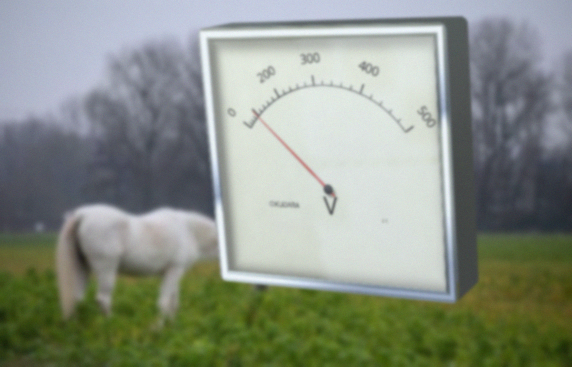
value=100 unit=V
